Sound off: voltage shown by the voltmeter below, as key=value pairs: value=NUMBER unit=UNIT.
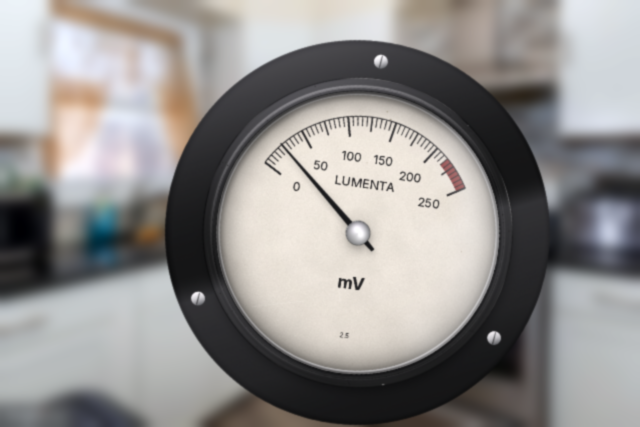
value=25 unit=mV
